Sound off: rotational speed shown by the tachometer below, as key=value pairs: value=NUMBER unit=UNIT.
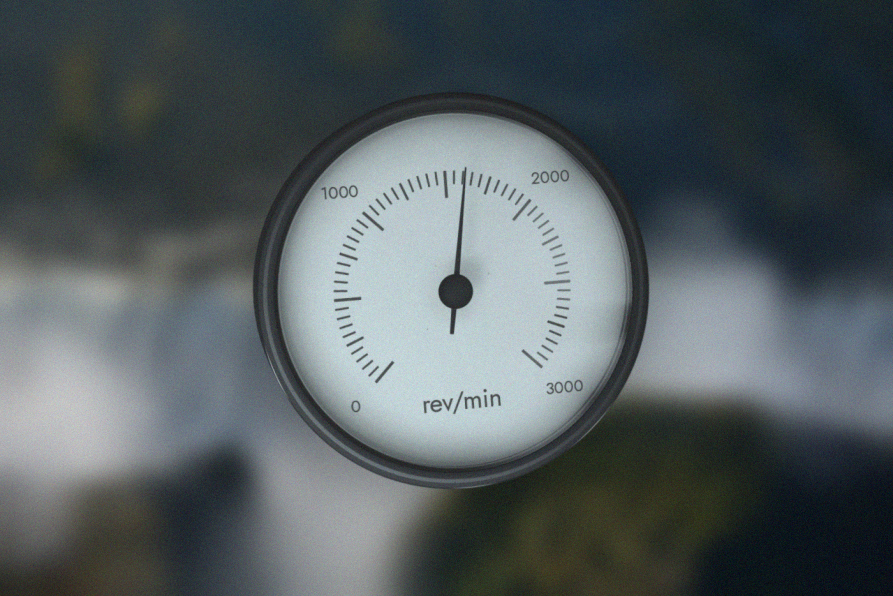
value=1600 unit=rpm
